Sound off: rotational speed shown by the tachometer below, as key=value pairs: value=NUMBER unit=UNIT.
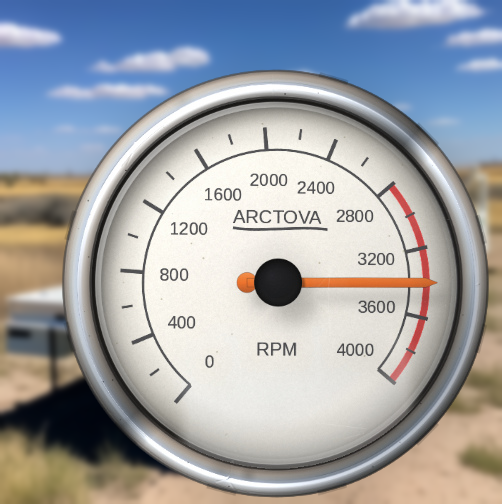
value=3400 unit=rpm
